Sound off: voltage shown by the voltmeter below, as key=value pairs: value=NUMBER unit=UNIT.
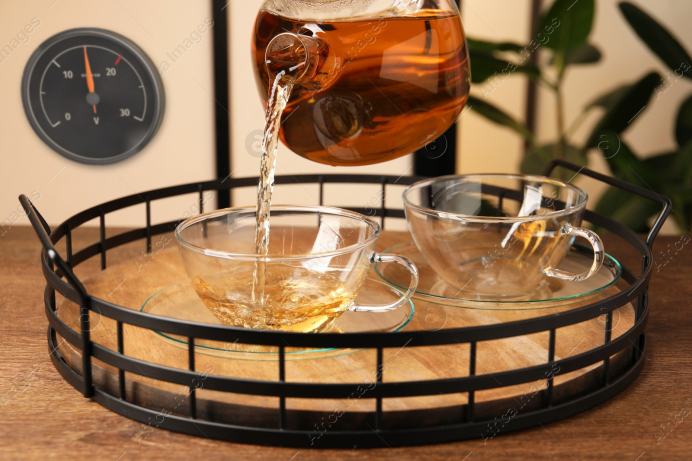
value=15 unit=V
